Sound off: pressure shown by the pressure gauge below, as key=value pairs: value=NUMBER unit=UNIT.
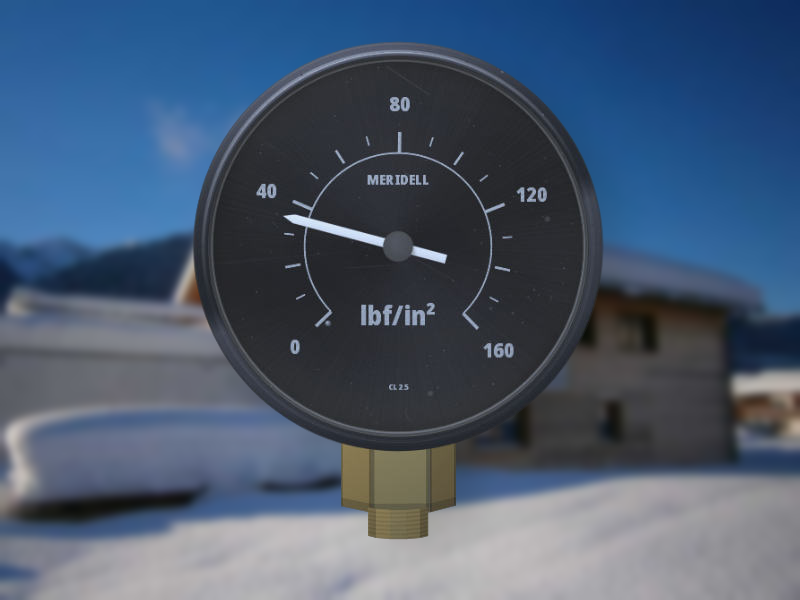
value=35 unit=psi
